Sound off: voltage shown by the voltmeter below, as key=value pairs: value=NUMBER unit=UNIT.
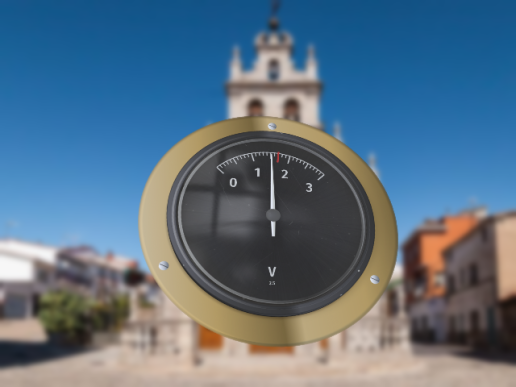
value=1.5 unit=V
